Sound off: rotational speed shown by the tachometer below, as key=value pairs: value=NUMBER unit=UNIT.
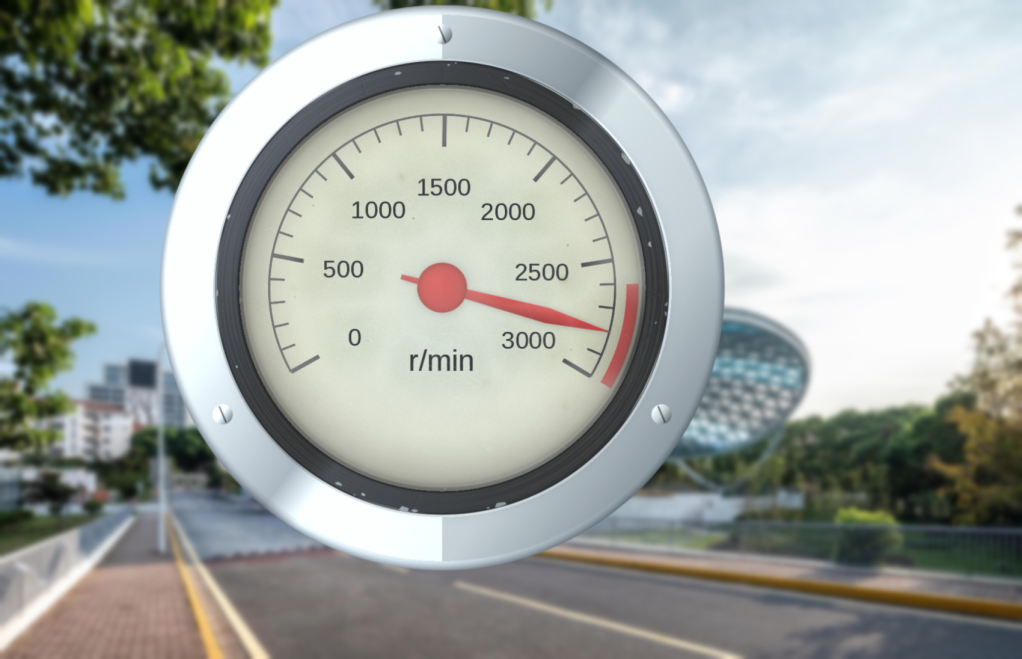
value=2800 unit=rpm
